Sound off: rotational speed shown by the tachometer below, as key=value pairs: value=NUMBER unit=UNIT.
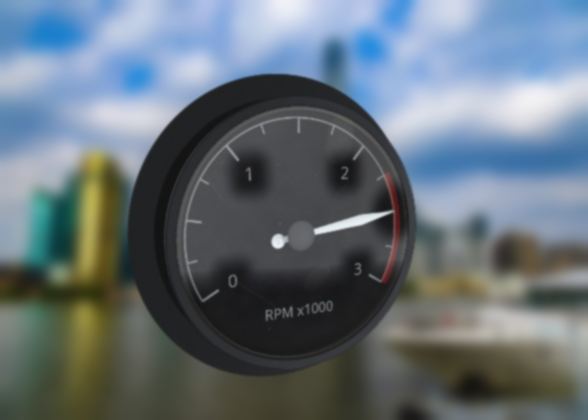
value=2500 unit=rpm
